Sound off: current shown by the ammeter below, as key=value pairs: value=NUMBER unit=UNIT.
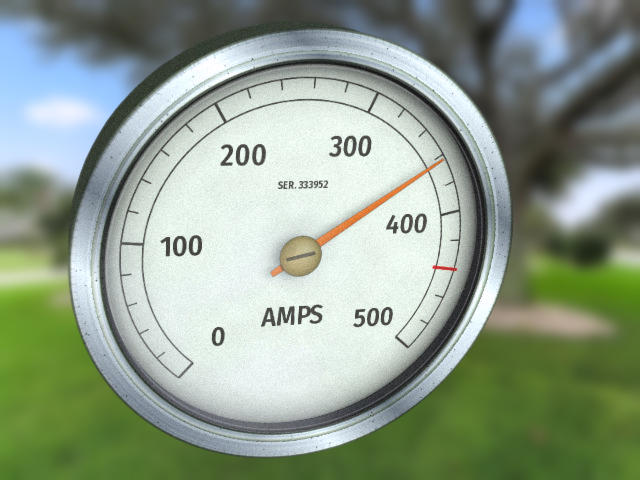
value=360 unit=A
